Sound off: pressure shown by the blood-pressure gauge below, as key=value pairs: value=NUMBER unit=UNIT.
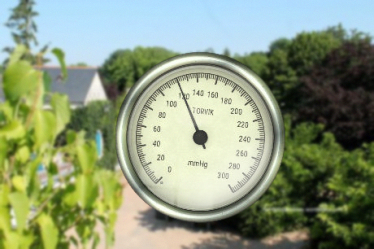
value=120 unit=mmHg
